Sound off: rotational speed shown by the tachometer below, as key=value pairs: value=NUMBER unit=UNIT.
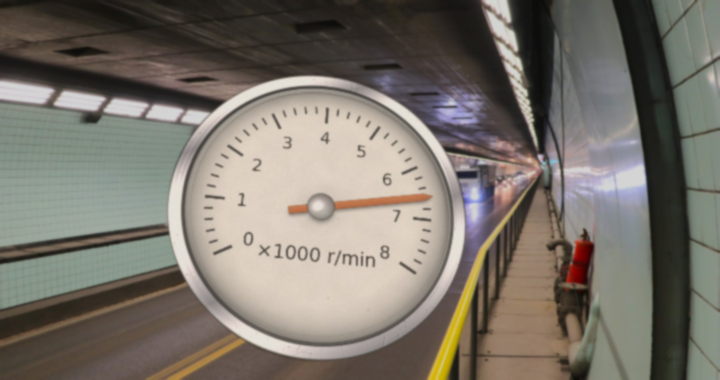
value=6600 unit=rpm
